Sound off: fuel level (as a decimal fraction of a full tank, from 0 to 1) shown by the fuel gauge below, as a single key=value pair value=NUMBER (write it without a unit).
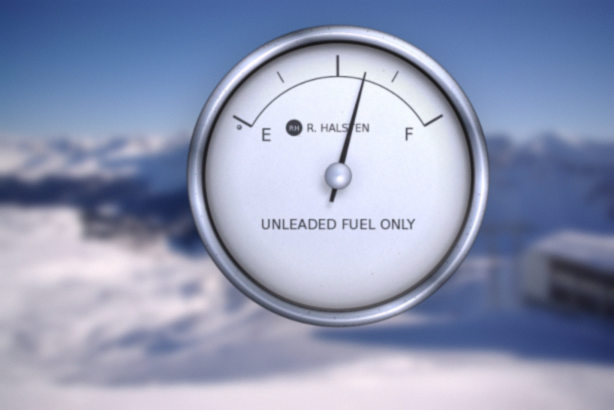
value=0.625
